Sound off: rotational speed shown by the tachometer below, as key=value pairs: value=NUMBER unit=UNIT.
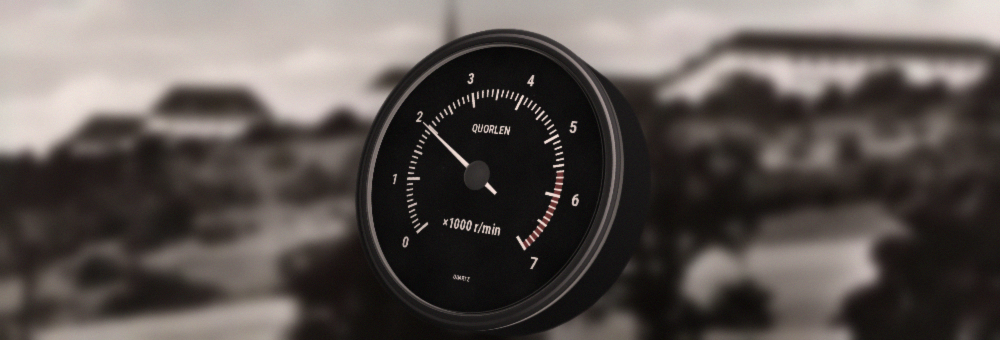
value=2000 unit=rpm
